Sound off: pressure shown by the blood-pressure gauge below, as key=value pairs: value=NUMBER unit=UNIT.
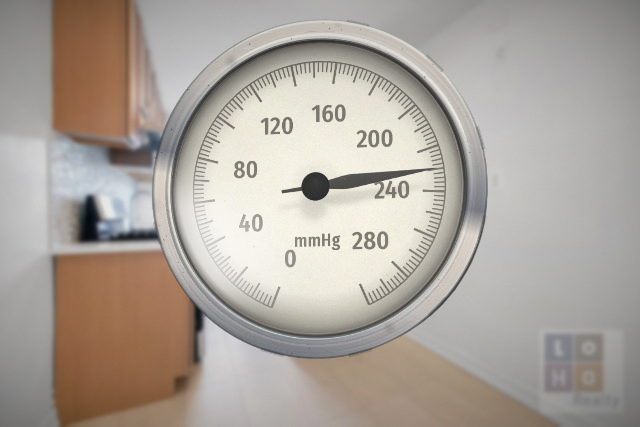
value=230 unit=mmHg
